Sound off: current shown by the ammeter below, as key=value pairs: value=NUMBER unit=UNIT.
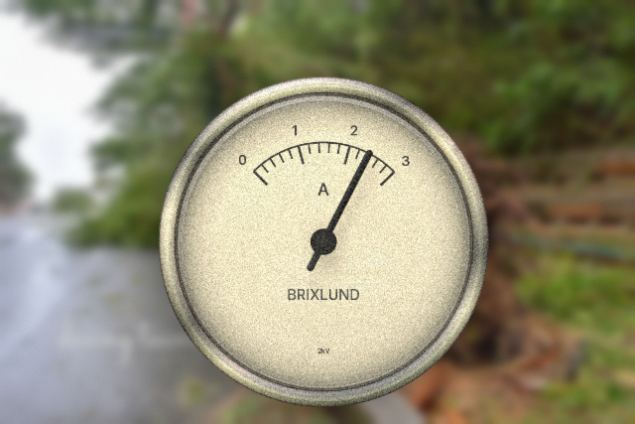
value=2.4 unit=A
